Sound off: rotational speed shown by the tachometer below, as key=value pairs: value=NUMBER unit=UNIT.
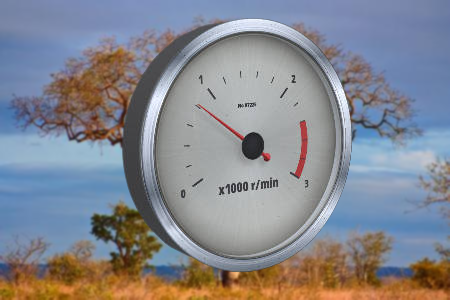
value=800 unit=rpm
